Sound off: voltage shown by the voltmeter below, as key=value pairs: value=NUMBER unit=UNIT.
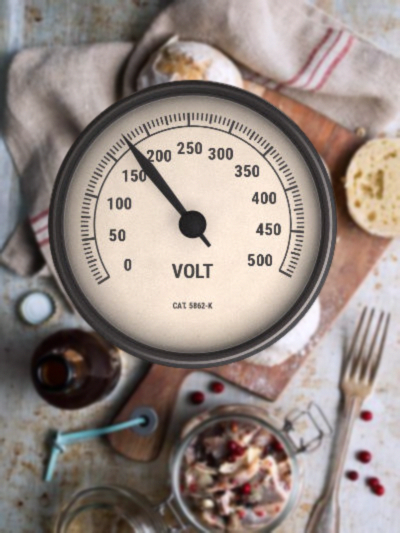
value=175 unit=V
